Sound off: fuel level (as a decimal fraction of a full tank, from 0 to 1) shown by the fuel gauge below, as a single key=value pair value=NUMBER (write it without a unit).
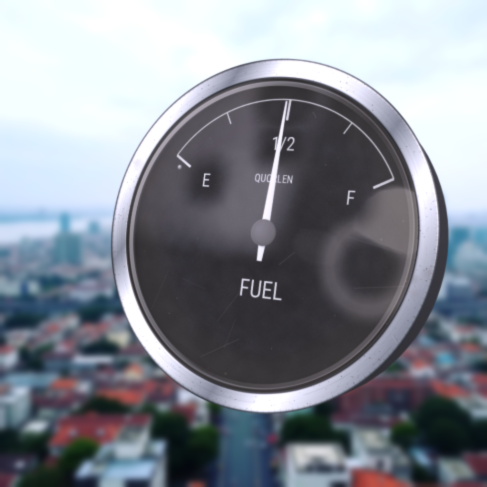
value=0.5
